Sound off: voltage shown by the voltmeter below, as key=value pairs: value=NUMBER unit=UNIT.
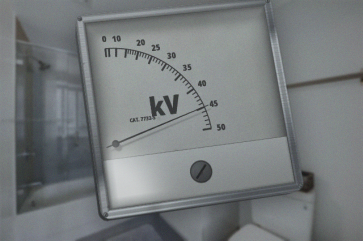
value=45 unit=kV
